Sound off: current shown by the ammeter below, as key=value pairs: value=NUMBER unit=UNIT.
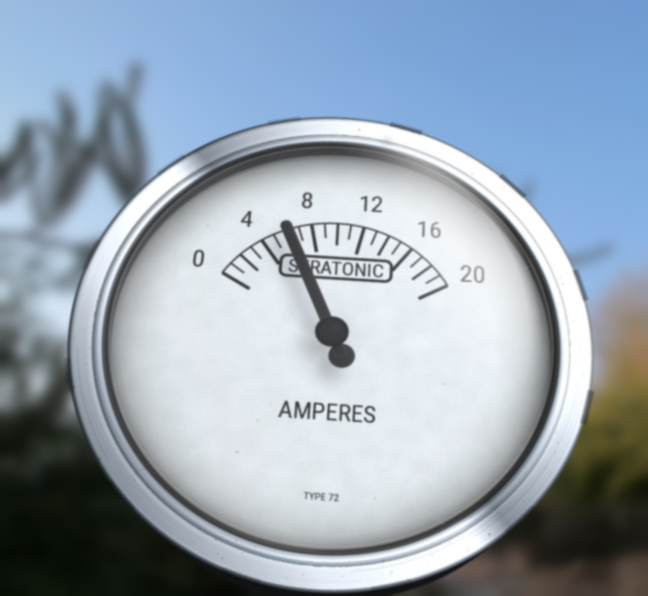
value=6 unit=A
